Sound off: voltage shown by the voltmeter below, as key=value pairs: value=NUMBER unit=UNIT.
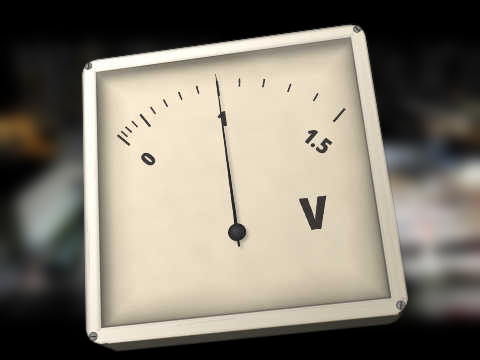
value=1 unit=V
